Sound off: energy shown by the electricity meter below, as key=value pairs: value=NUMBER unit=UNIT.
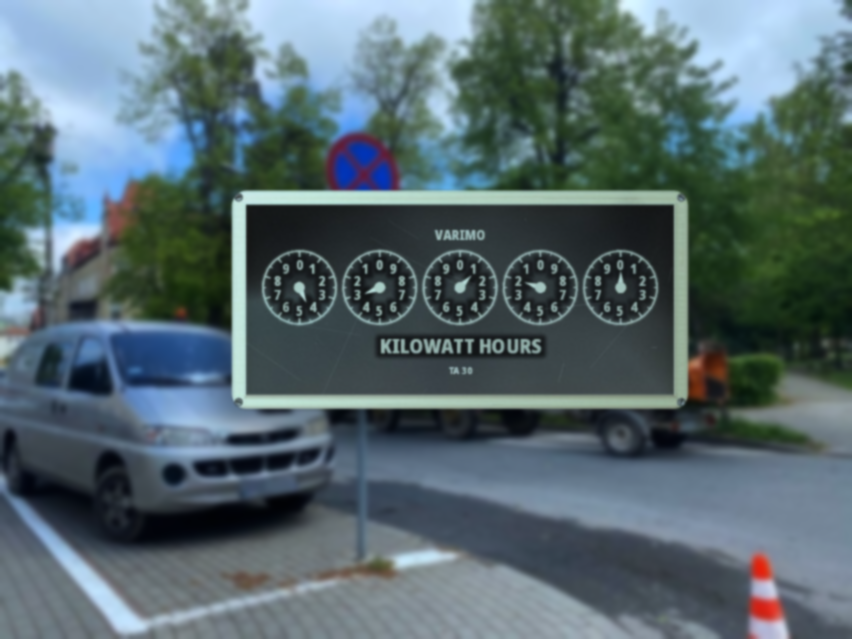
value=43120 unit=kWh
